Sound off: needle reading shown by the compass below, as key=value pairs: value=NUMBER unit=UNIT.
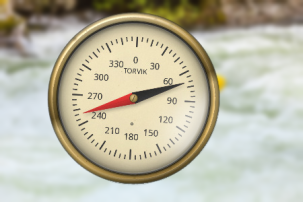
value=250 unit=°
